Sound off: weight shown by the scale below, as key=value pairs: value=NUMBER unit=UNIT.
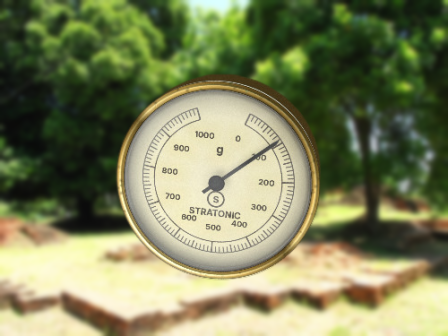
value=90 unit=g
